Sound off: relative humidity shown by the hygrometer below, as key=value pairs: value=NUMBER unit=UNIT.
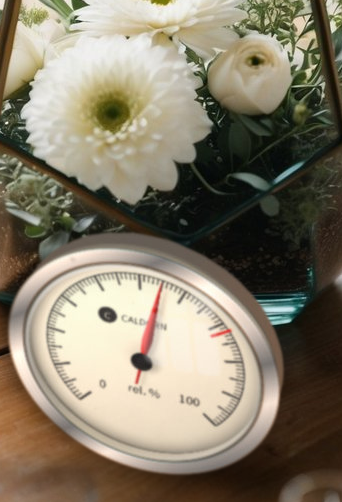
value=55 unit=%
